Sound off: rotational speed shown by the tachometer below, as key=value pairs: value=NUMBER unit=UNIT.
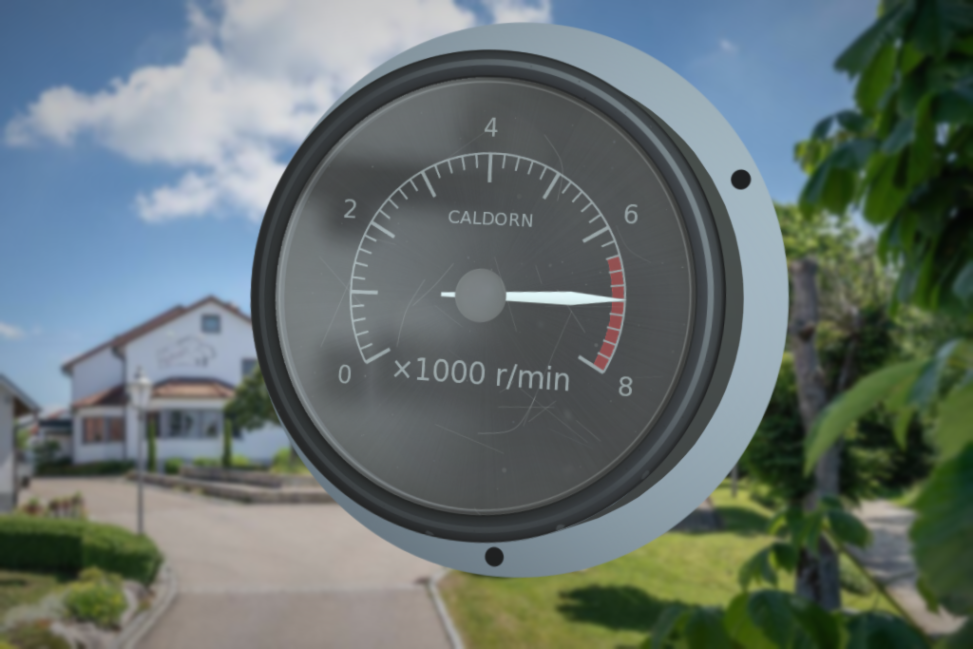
value=7000 unit=rpm
